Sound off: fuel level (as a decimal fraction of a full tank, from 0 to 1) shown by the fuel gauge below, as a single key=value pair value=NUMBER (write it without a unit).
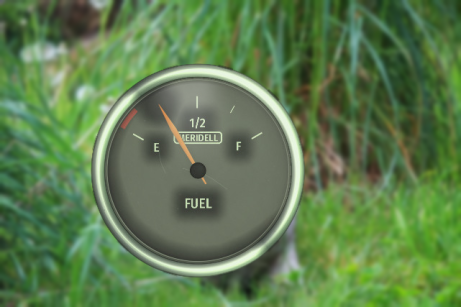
value=0.25
